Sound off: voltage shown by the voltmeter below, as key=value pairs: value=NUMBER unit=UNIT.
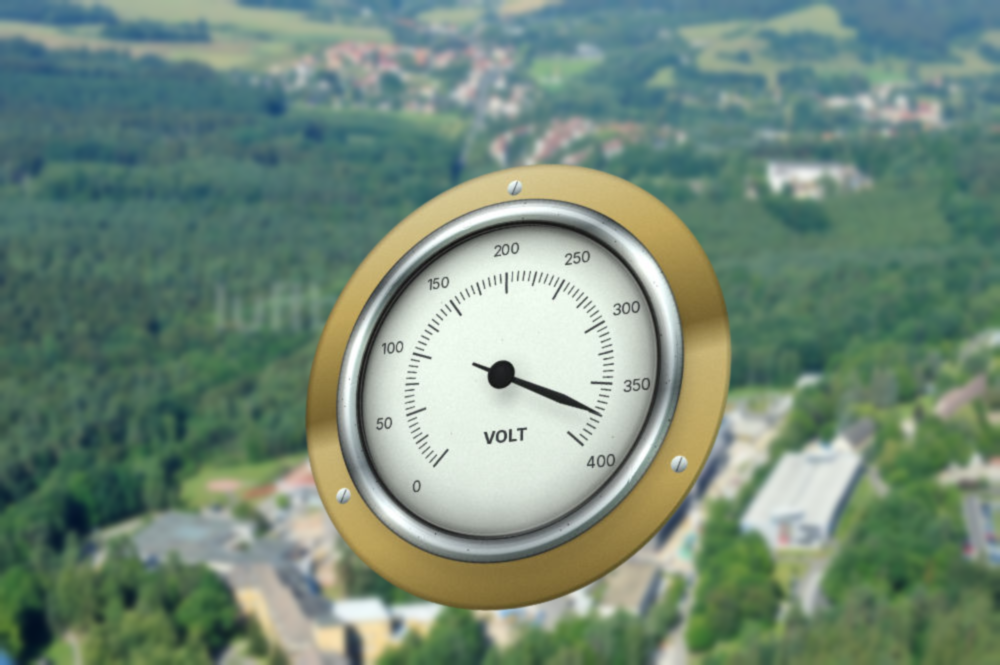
value=375 unit=V
